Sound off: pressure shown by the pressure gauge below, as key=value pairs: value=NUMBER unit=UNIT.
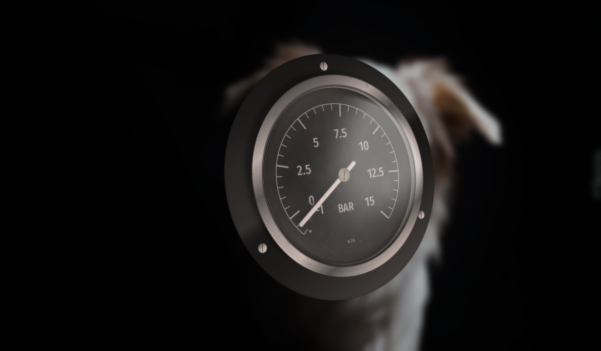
value=-0.5 unit=bar
